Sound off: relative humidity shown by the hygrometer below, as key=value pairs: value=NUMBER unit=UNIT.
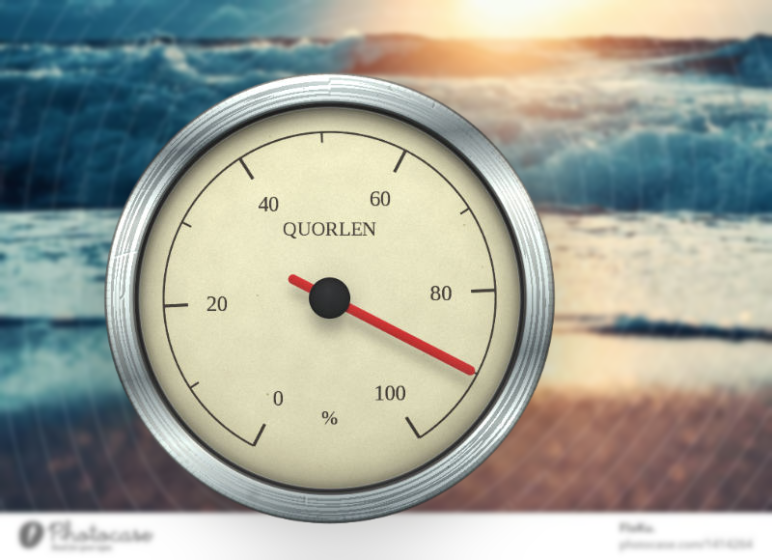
value=90 unit=%
